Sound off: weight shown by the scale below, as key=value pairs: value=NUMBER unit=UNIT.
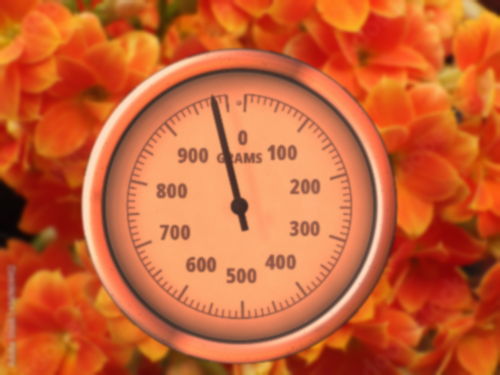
value=980 unit=g
